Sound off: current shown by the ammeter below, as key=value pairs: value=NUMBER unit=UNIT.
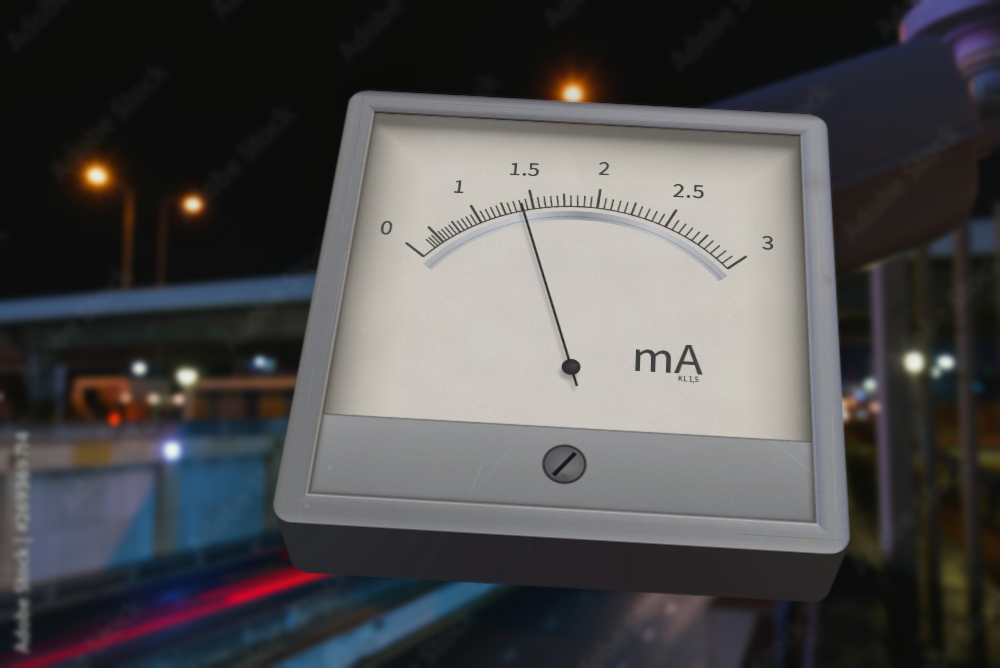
value=1.4 unit=mA
